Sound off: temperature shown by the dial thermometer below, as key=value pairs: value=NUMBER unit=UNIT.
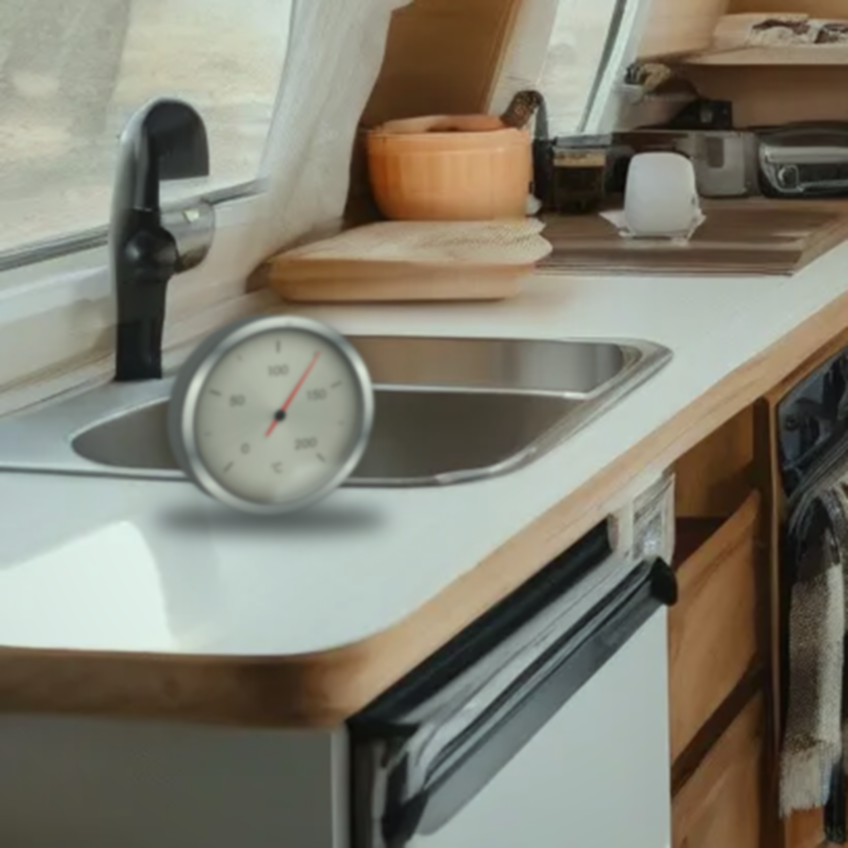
value=125 unit=°C
